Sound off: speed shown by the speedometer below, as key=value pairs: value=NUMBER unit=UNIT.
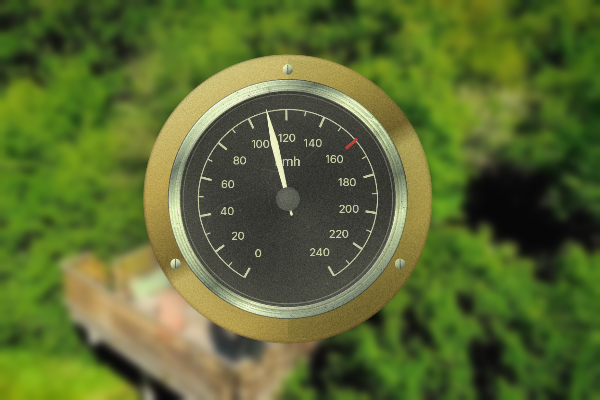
value=110 unit=km/h
